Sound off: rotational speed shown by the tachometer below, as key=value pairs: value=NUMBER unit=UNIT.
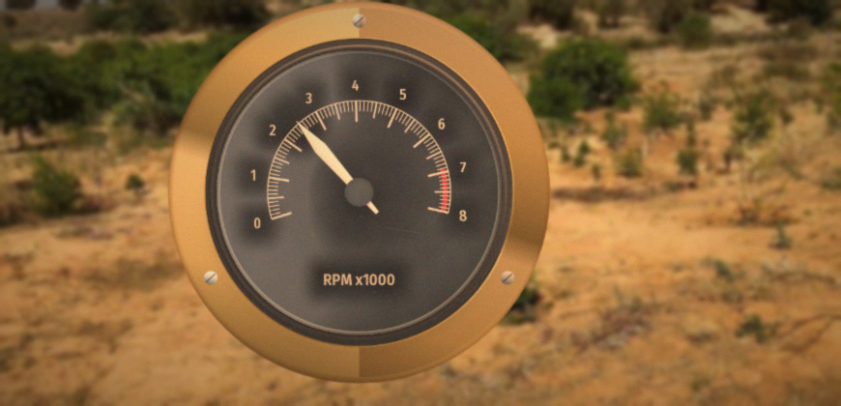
value=2500 unit=rpm
